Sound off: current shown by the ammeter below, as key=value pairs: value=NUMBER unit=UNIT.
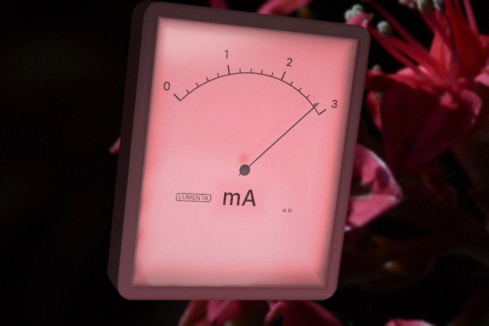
value=2.8 unit=mA
